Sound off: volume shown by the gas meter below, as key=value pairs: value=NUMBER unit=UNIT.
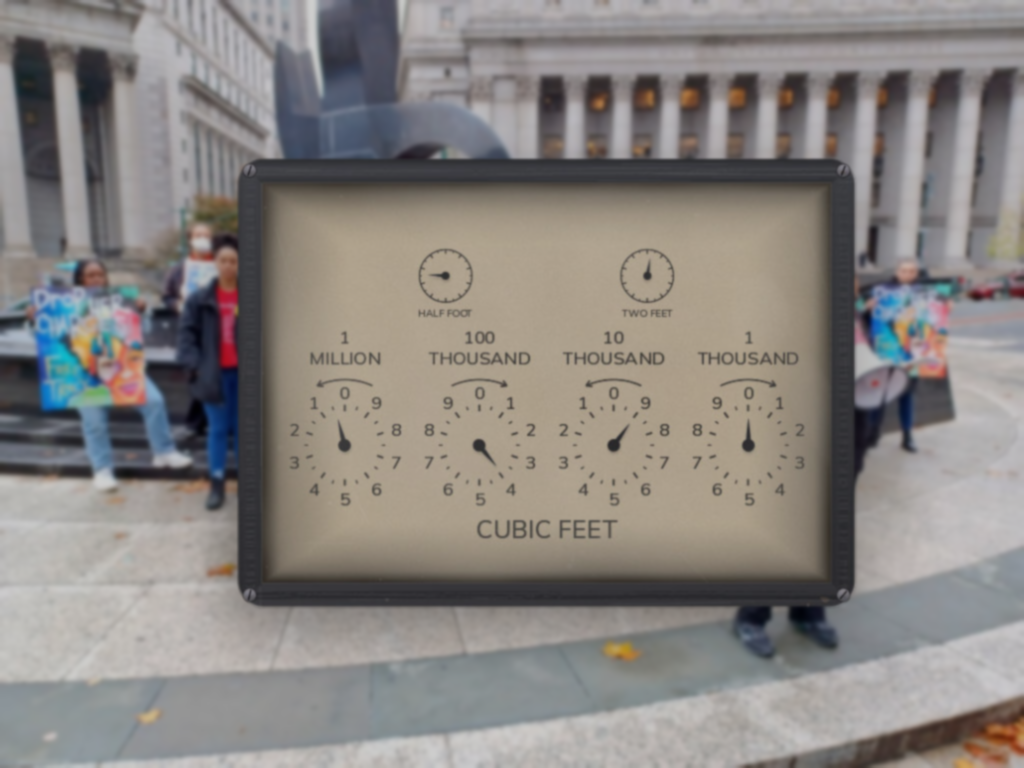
value=39000 unit=ft³
